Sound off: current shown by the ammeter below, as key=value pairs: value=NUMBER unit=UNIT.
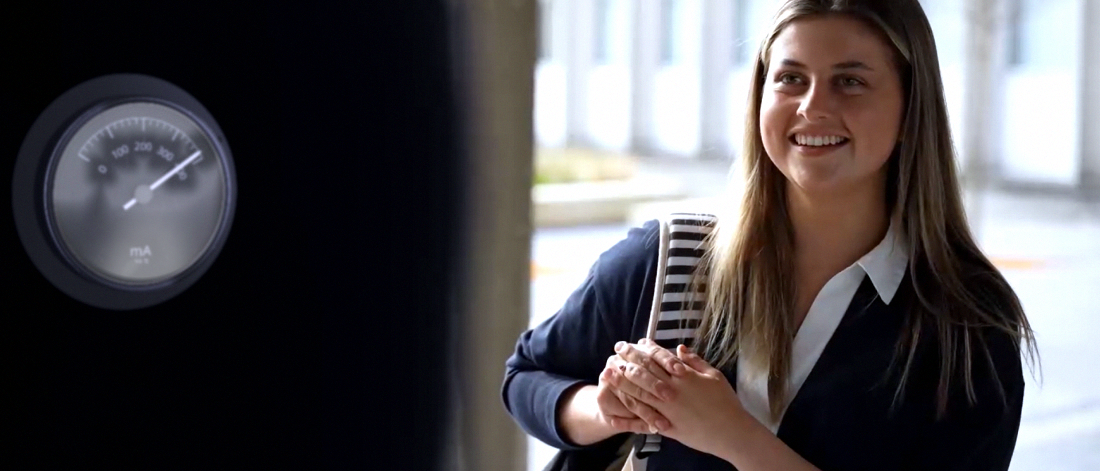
value=380 unit=mA
